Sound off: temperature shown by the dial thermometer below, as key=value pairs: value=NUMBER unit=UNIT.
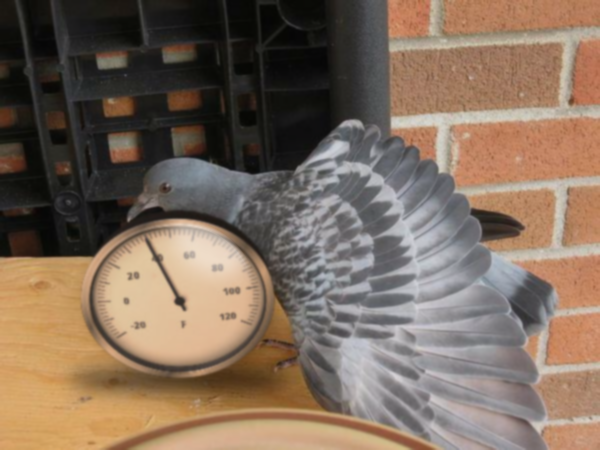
value=40 unit=°F
